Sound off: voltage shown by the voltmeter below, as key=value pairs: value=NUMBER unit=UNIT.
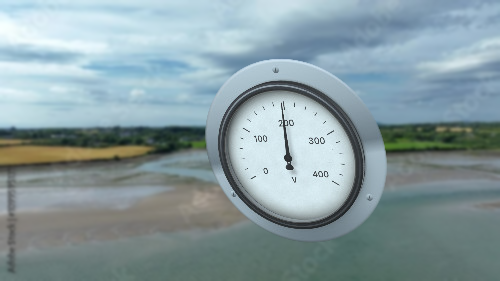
value=200 unit=V
